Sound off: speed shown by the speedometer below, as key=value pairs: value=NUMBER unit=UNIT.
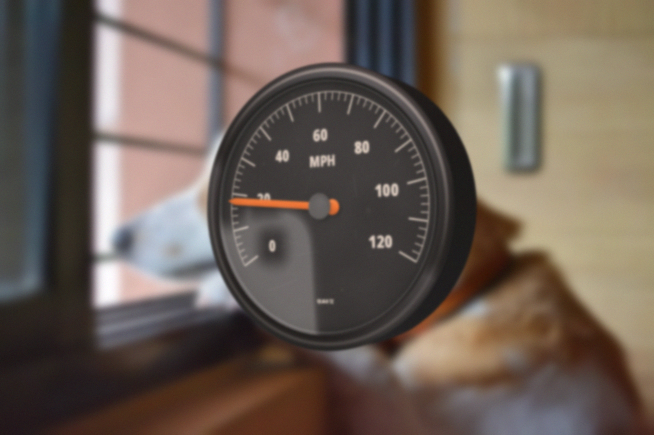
value=18 unit=mph
